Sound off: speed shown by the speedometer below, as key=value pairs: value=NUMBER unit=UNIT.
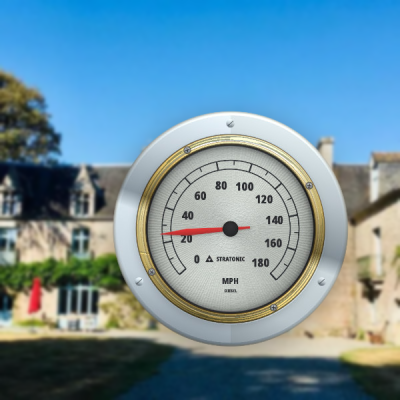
value=25 unit=mph
